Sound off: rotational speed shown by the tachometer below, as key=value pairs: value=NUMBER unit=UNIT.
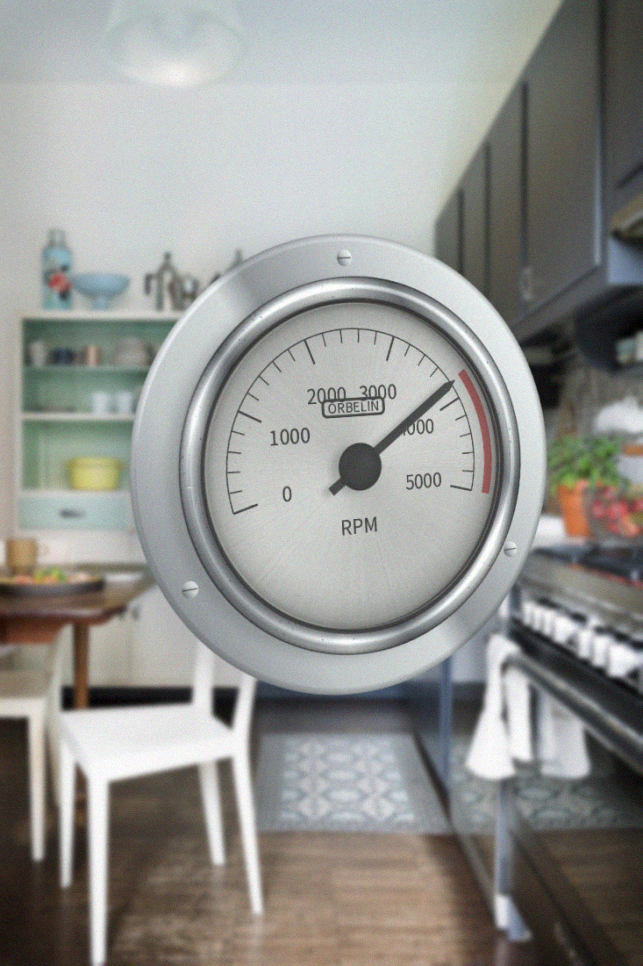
value=3800 unit=rpm
